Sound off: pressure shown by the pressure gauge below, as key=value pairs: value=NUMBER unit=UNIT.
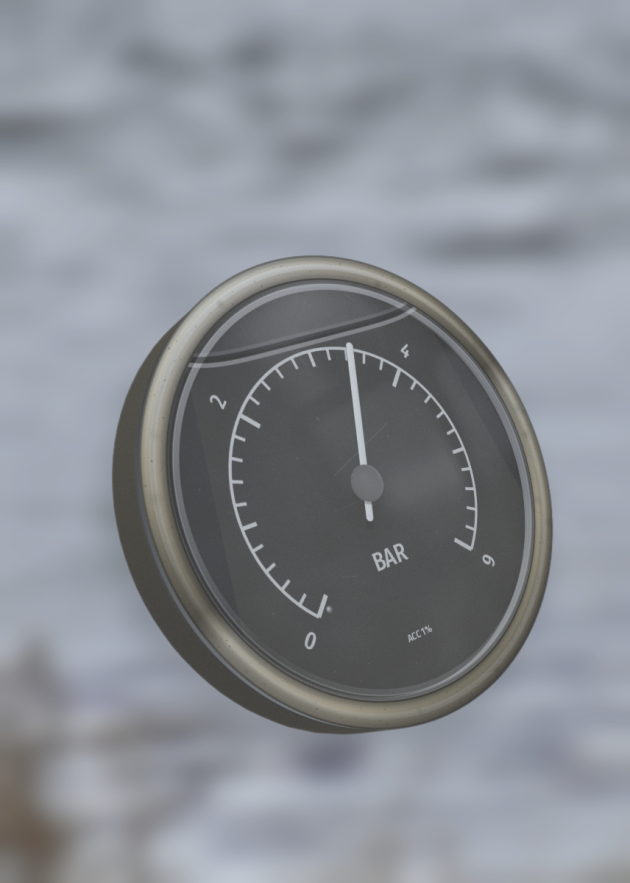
value=3.4 unit=bar
